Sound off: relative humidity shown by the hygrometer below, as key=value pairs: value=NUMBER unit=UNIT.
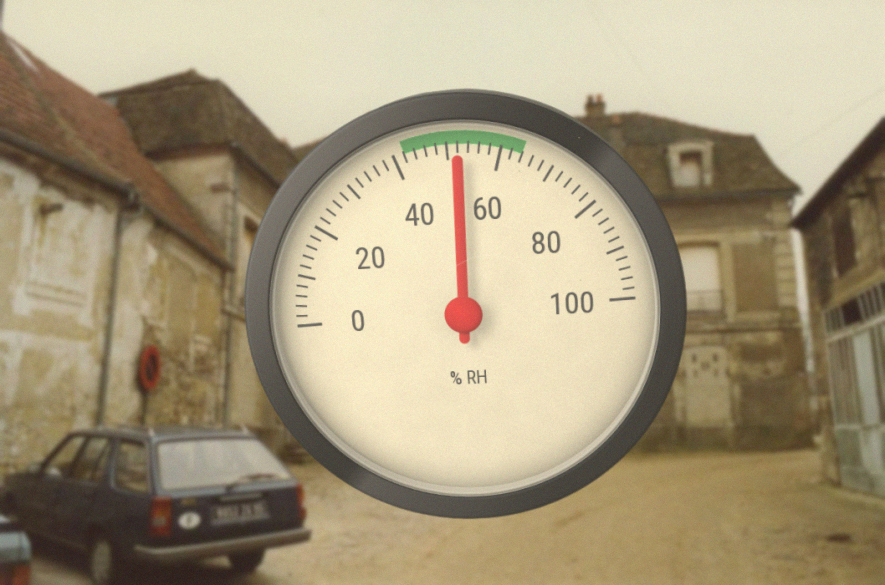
value=52 unit=%
